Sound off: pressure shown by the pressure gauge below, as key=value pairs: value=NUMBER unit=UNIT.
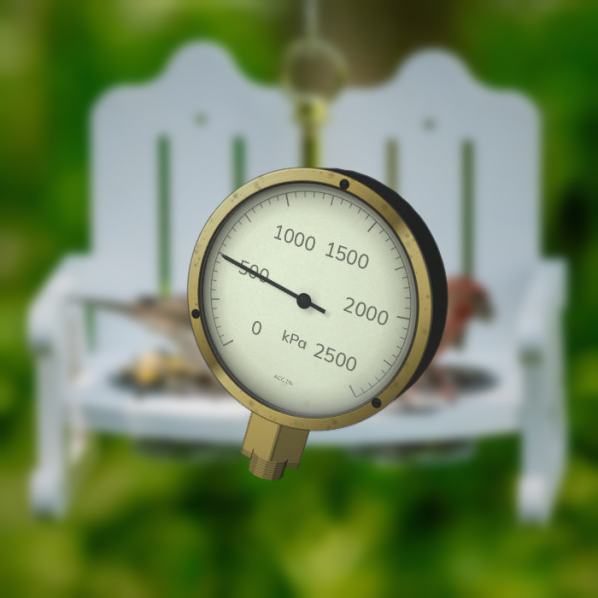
value=500 unit=kPa
